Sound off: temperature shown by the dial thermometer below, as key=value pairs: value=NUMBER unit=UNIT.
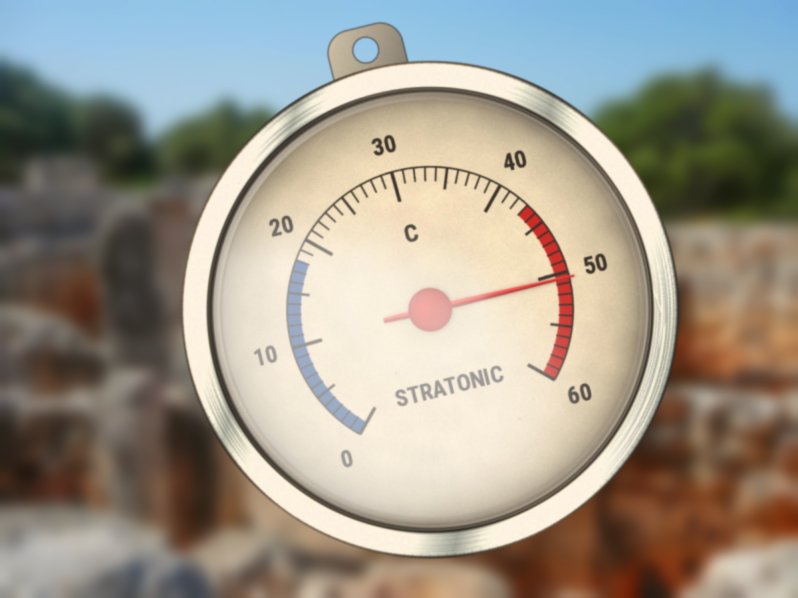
value=50.5 unit=°C
